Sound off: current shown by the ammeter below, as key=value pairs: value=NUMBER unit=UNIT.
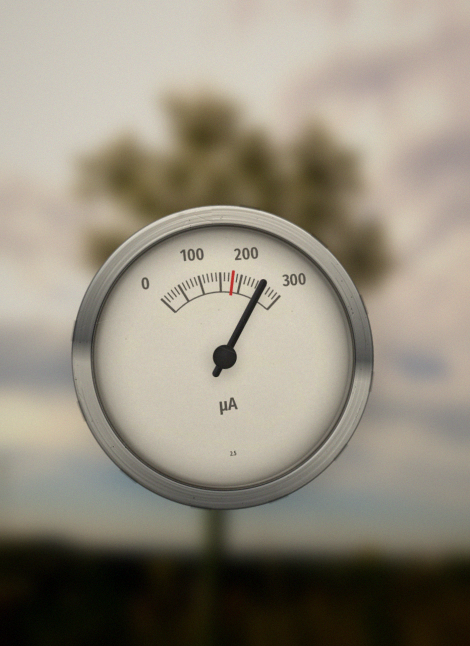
value=250 unit=µA
